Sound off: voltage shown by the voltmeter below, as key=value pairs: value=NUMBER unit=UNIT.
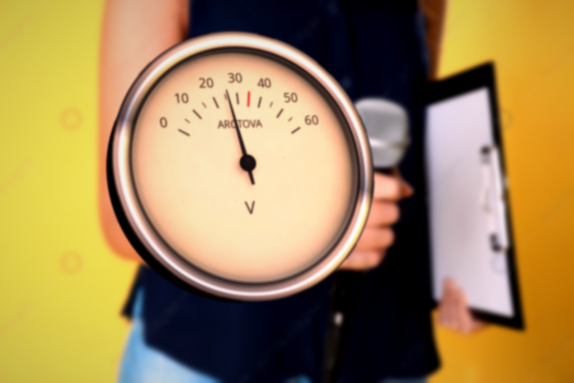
value=25 unit=V
